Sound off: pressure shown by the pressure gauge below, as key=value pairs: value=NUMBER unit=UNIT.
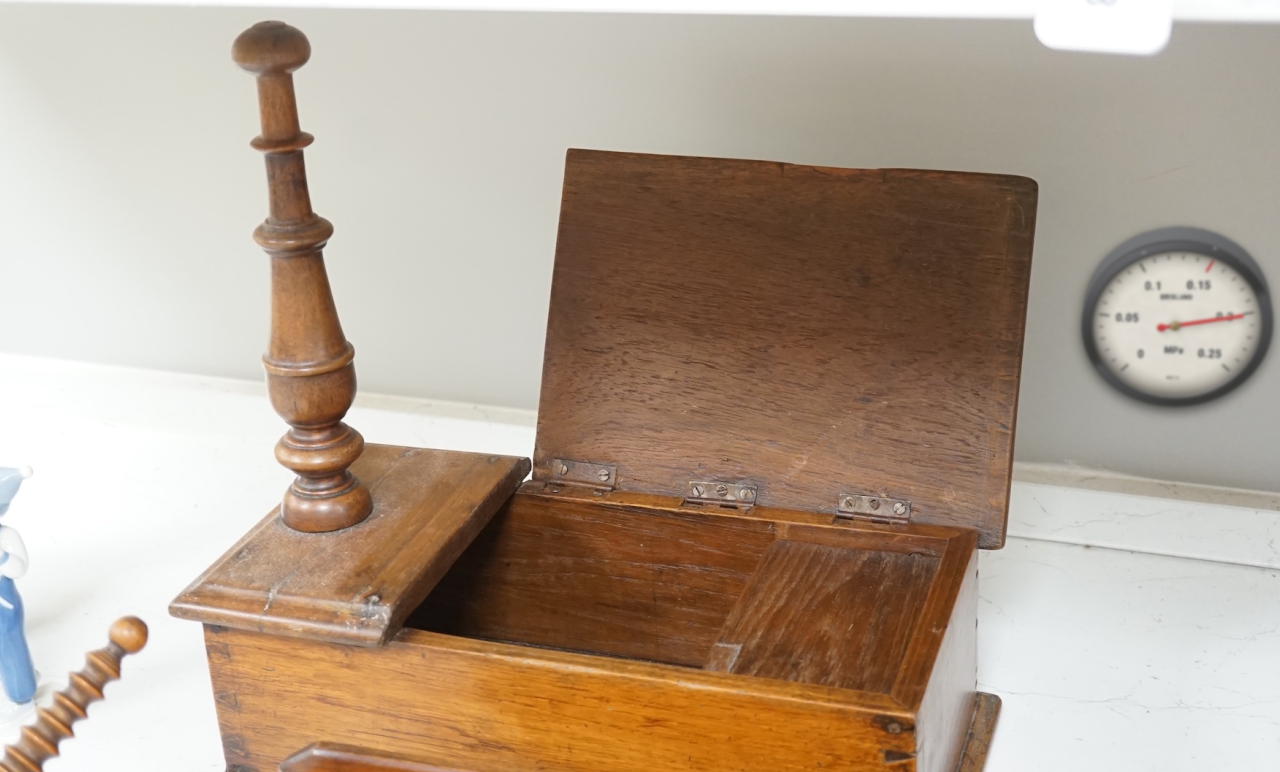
value=0.2 unit=MPa
